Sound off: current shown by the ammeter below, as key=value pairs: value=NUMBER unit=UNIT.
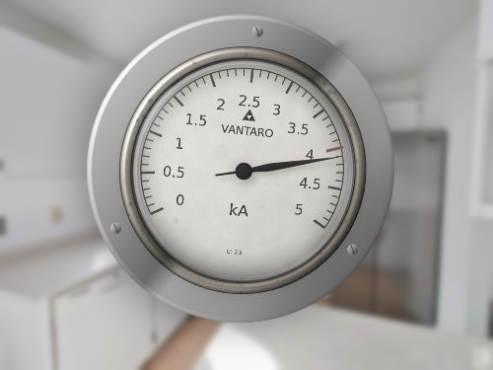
value=4.1 unit=kA
